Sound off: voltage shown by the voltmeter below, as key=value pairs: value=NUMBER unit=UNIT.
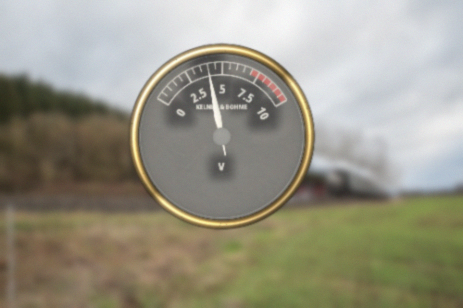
value=4 unit=V
